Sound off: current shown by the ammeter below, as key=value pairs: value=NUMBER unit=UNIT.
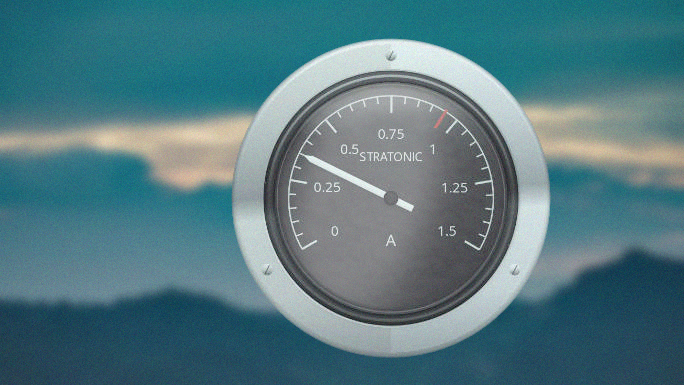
value=0.35 unit=A
